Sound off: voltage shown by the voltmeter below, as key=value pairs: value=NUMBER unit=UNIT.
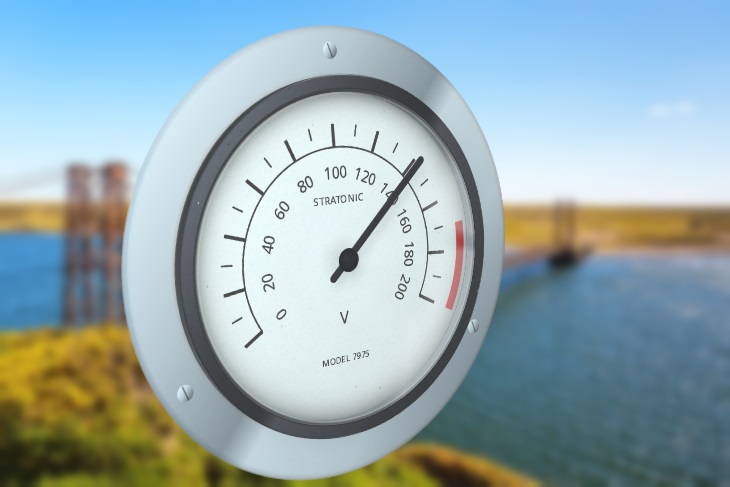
value=140 unit=V
